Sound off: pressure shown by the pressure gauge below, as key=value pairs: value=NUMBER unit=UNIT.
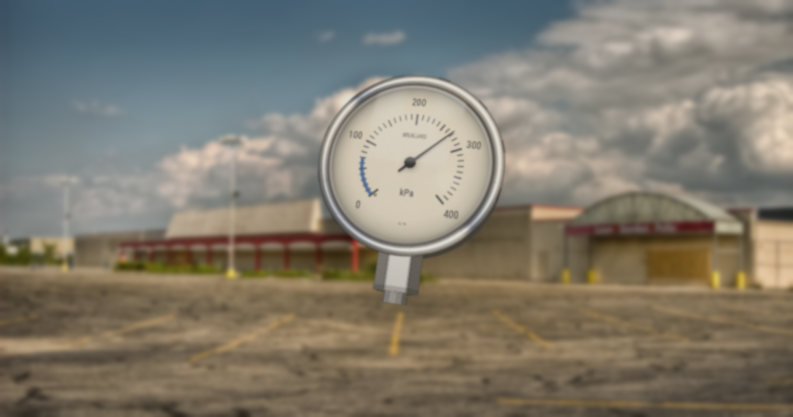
value=270 unit=kPa
